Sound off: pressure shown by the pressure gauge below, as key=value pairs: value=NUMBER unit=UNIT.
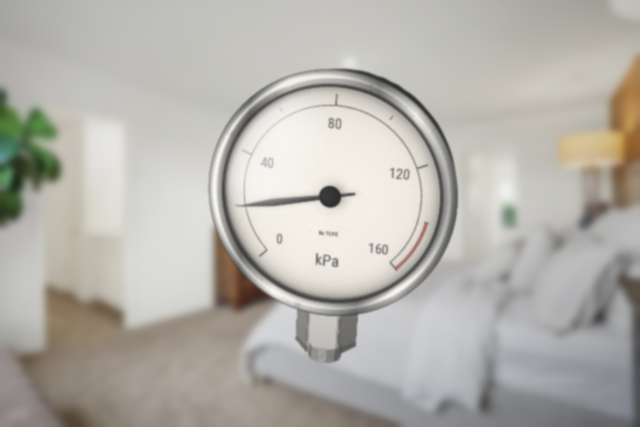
value=20 unit=kPa
